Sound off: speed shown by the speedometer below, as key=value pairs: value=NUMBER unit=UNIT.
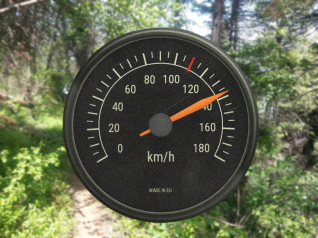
value=137.5 unit=km/h
